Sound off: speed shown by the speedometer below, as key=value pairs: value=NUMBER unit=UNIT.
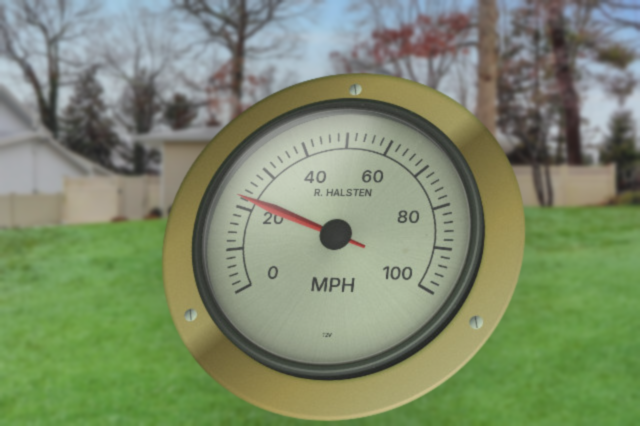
value=22 unit=mph
